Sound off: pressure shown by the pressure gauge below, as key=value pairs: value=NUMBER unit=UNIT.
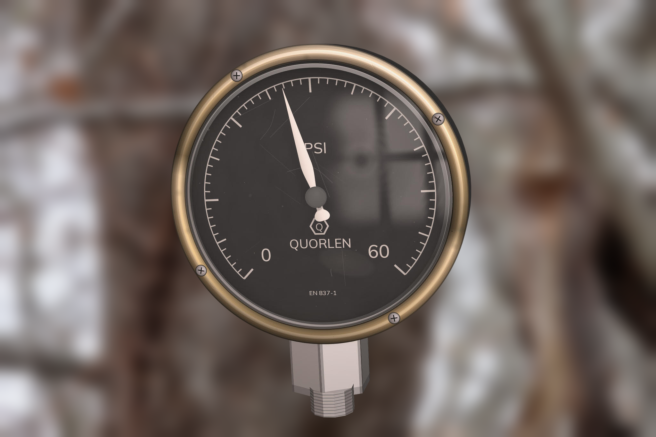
value=27 unit=psi
